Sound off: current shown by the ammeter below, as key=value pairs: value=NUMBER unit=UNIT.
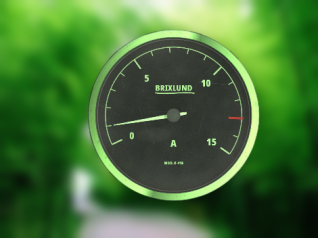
value=1 unit=A
